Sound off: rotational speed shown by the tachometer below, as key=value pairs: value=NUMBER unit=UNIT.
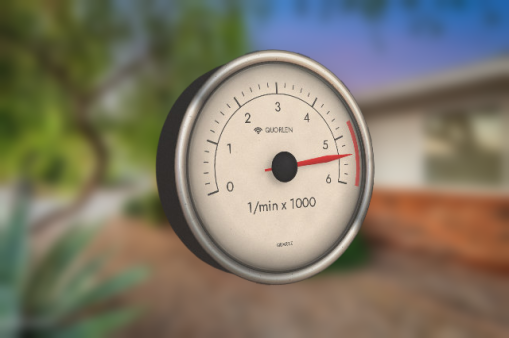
value=5400 unit=rpm
